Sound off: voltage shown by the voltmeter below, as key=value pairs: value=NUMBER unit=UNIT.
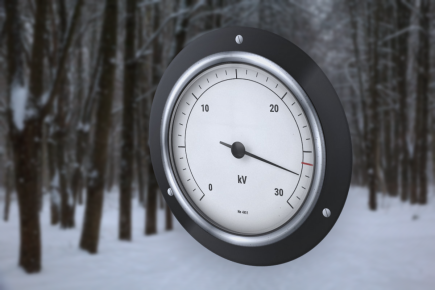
value=27 unit=kV
